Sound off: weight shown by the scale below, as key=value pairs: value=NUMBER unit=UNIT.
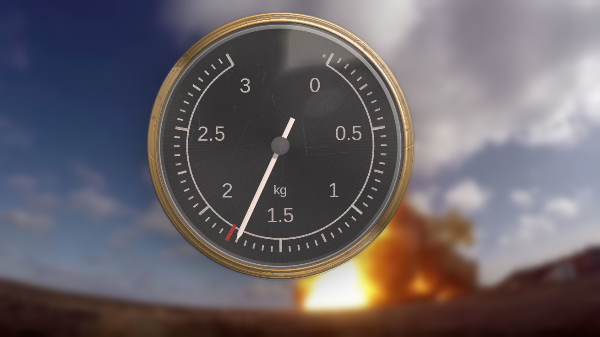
value=1.75 unit=kg
